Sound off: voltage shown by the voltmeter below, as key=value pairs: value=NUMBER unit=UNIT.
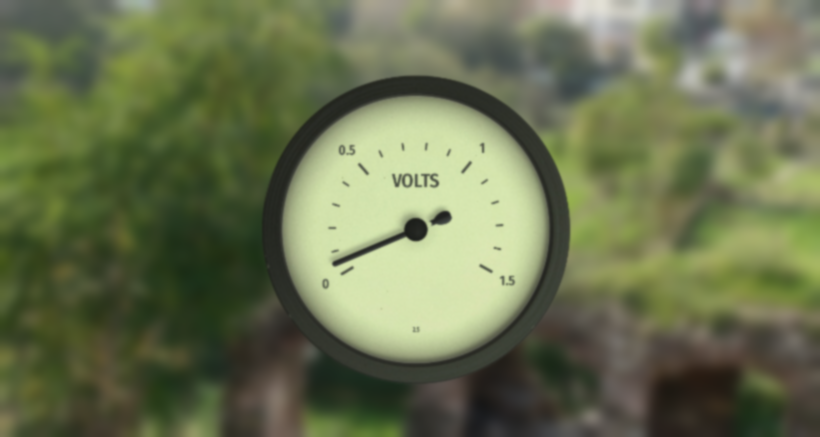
value=0.05 unit=V
